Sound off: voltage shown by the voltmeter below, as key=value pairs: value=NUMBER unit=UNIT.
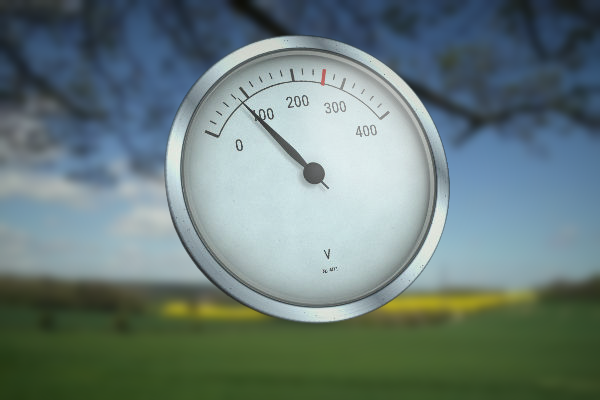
value=80 unit=V
